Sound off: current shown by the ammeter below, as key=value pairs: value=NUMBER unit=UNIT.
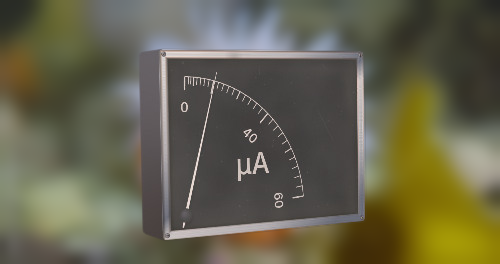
value=20 unit=µA
